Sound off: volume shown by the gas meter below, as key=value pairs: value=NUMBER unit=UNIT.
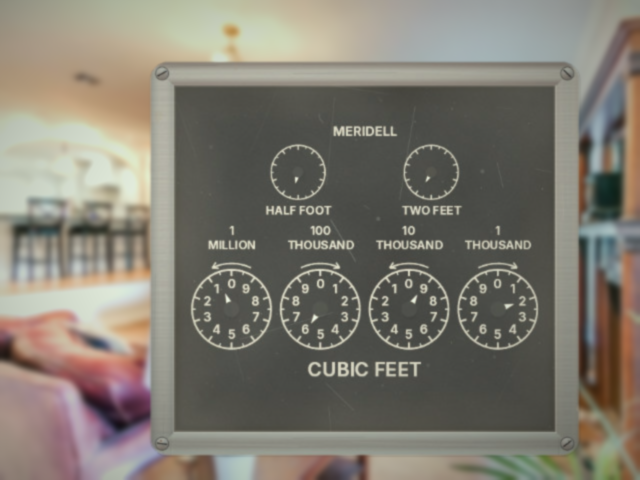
value=59200 unit=ft³
